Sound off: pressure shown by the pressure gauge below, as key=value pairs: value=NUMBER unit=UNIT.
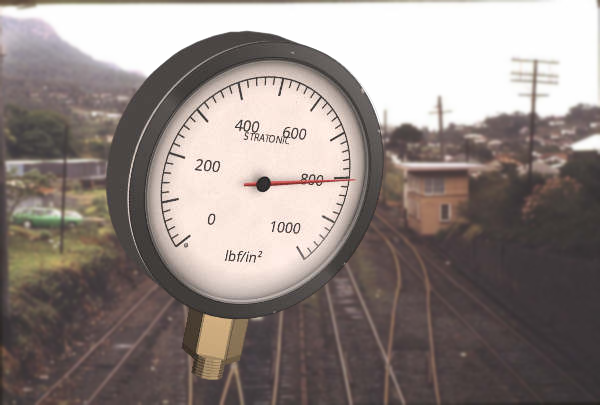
value=800 unit=psi
